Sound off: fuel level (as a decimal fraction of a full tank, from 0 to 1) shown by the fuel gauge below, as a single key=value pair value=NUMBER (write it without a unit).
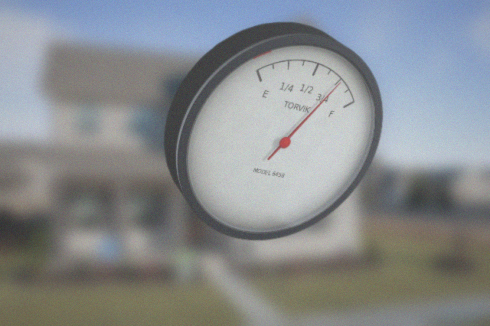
value=0.75
